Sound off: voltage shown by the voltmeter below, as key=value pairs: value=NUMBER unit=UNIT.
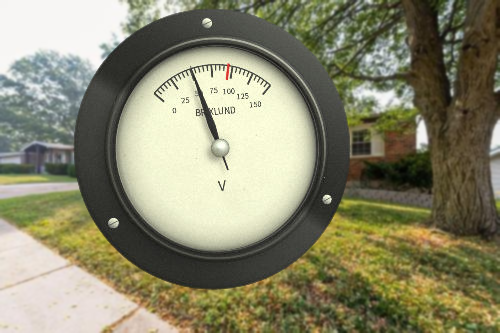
value=50 unit=V
